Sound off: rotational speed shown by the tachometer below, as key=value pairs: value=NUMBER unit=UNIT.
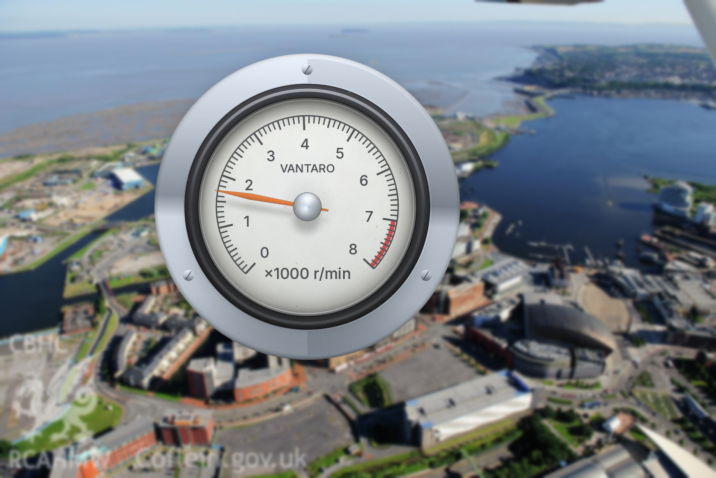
value=1700 unit=rpm
